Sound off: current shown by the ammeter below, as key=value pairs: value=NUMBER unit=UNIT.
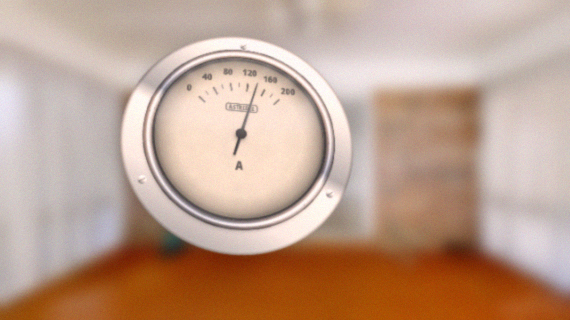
value=140 unit=A
